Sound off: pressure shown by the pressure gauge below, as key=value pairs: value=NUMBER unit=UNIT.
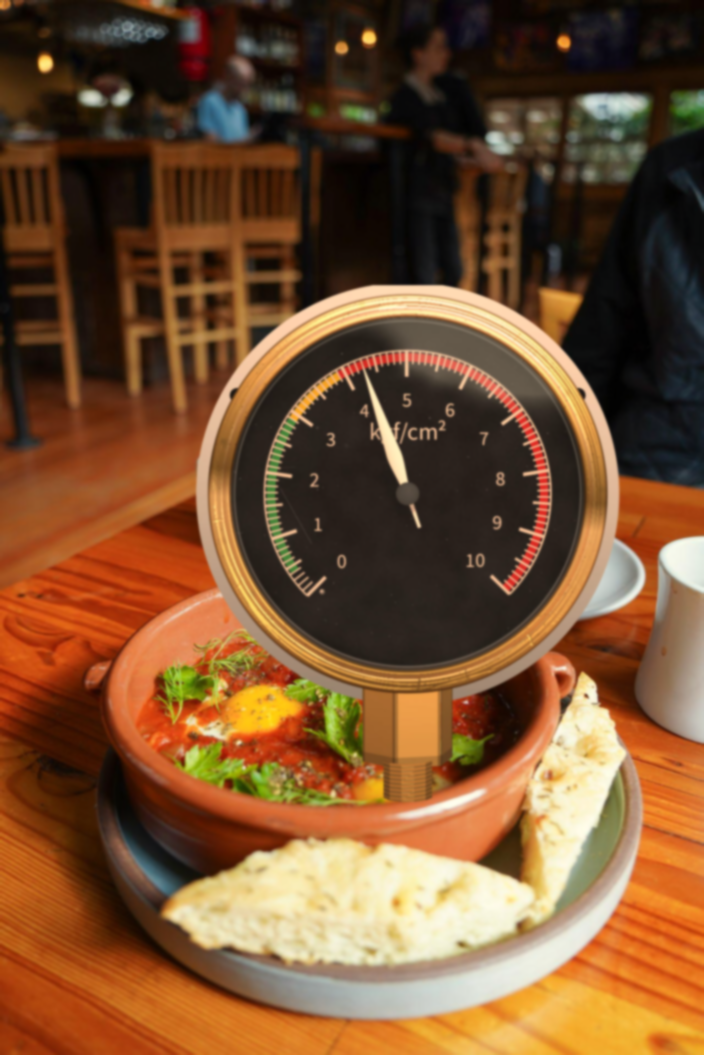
value=4.3 unit=kg/cm²
